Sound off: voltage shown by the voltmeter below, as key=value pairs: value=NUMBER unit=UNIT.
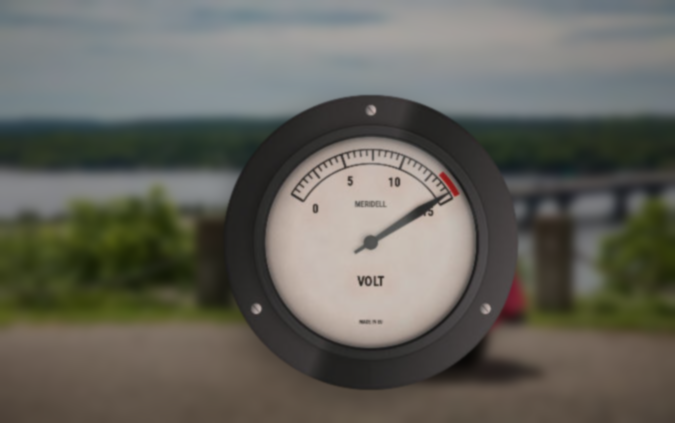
value=14.5 unit=V
